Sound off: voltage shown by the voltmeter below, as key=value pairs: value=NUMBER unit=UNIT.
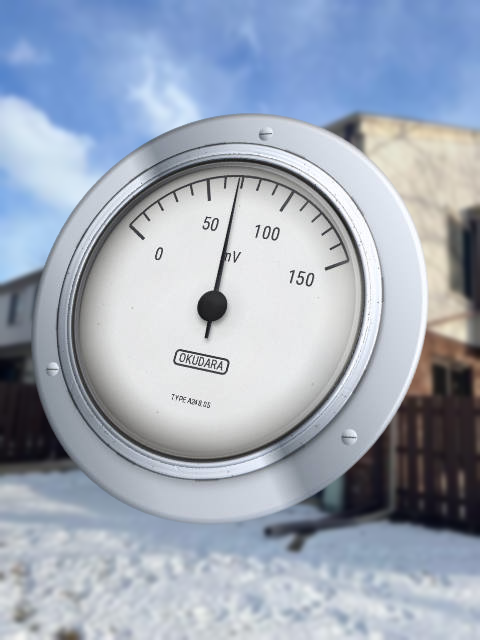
value=70 unit=mV
